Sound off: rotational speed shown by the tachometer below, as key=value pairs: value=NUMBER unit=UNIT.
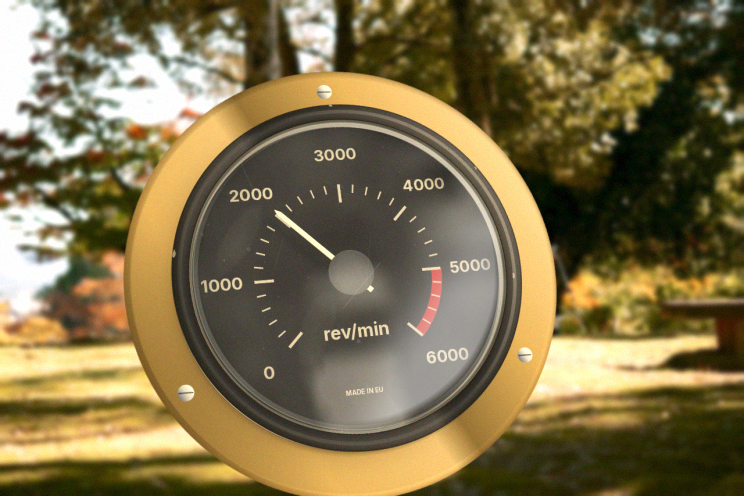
value=2000 unit=rpm
